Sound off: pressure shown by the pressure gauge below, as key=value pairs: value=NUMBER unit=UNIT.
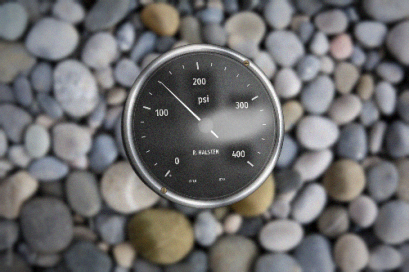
value=140 unit=psi
